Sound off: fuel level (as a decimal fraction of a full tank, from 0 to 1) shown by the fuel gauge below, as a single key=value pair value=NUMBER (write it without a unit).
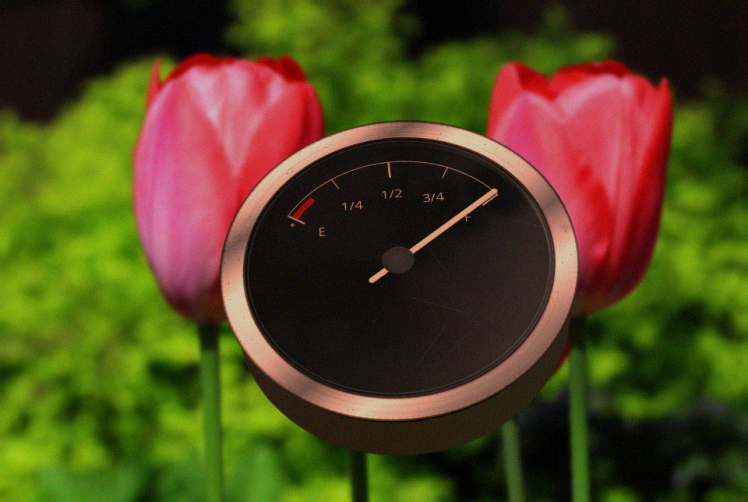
value=1
